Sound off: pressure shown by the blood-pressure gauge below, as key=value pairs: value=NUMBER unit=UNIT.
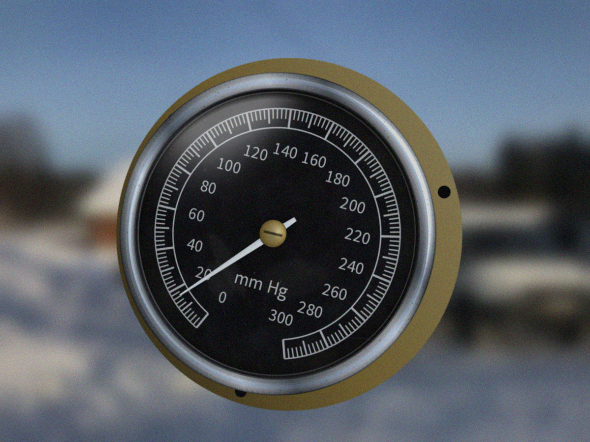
value=16 unit=mmHg
